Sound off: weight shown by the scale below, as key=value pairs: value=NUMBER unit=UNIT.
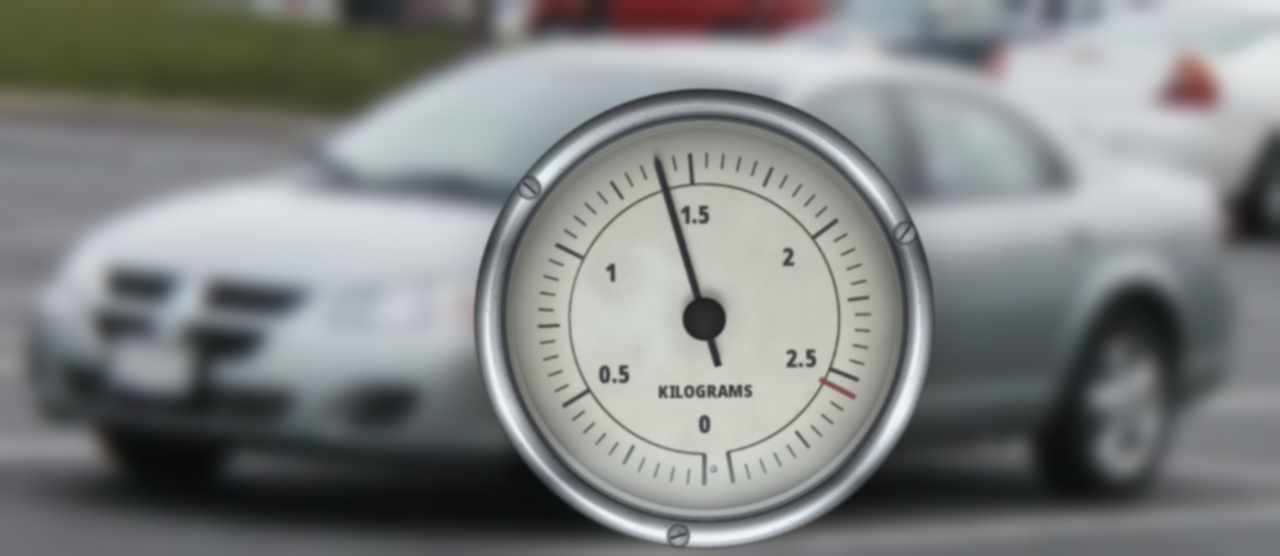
value=1.4 unit=kg
